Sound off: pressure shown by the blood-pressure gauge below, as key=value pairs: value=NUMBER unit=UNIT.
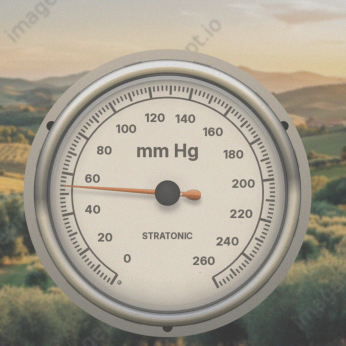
value=54 unit=mmHg
